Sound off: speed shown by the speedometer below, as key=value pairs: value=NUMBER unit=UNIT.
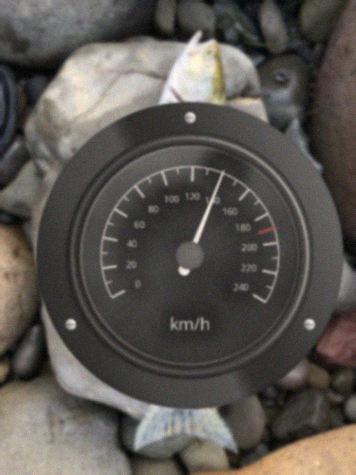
value=140 unit=km/h
